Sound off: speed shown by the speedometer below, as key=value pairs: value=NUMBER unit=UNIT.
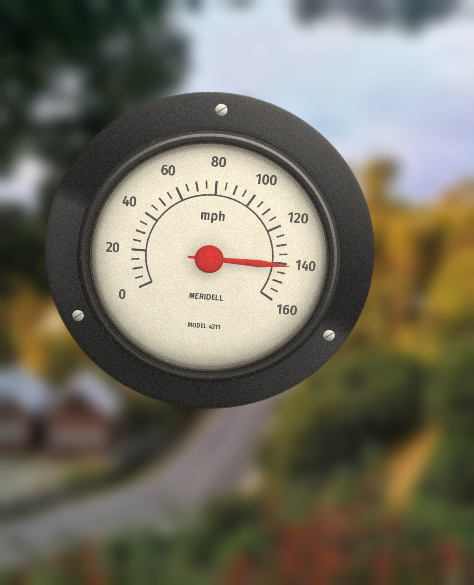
value=140 unit=mph
